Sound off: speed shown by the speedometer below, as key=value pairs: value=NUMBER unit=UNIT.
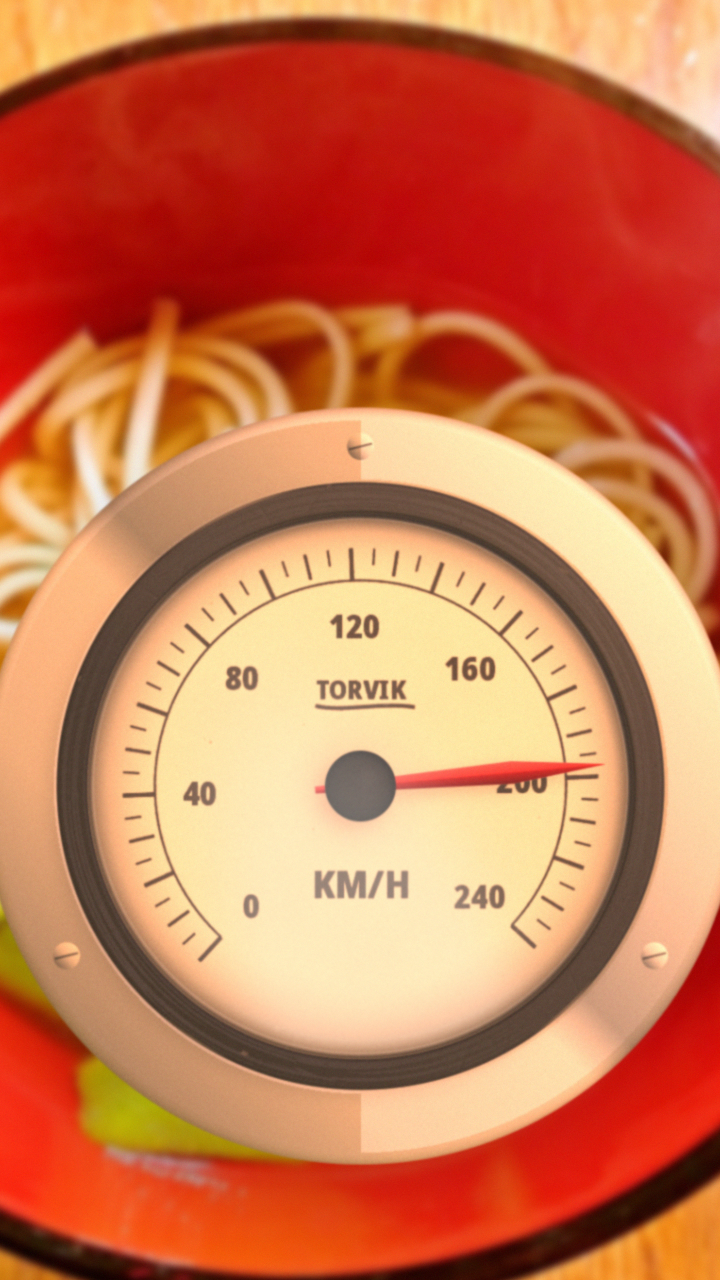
value=197.5 unit=km/h
